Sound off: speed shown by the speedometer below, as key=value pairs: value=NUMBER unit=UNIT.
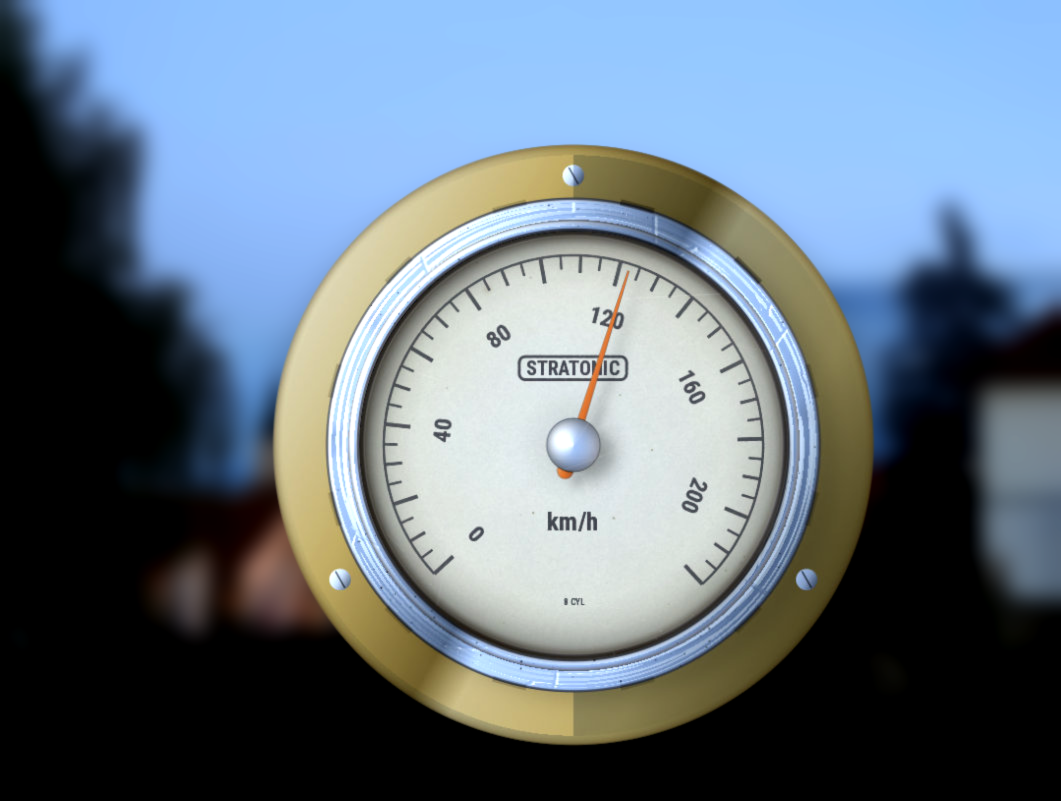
value=122.5 unit=km/h
